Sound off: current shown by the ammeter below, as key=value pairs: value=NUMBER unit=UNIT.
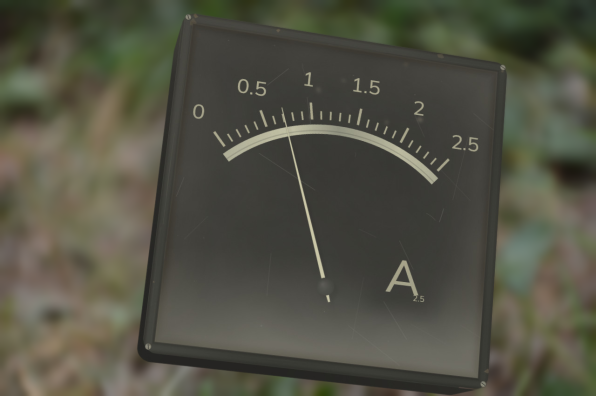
value=0.7 unit=A
